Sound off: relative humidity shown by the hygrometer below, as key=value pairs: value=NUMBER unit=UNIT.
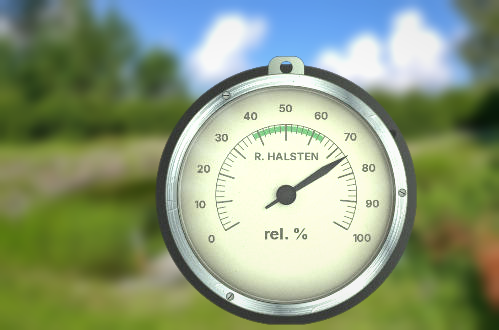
value=74 unit=%
